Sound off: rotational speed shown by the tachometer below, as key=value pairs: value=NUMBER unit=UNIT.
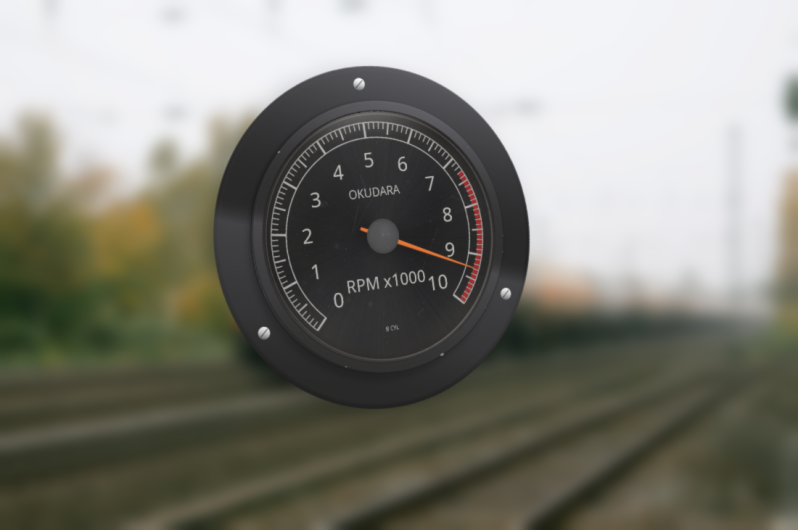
value=9300 unit=rpm
